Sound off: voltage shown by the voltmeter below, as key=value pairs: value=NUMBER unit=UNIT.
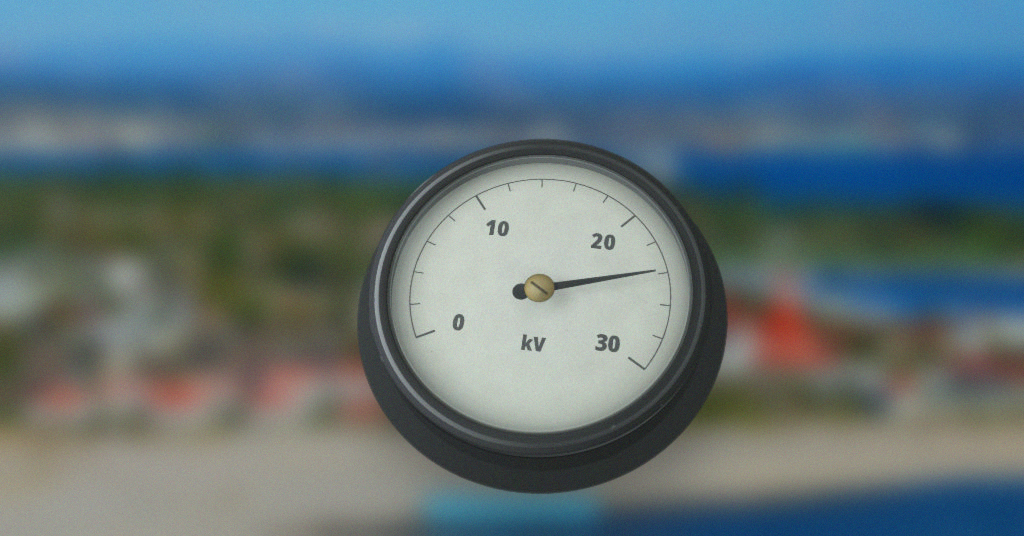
value=24 unit=kV
